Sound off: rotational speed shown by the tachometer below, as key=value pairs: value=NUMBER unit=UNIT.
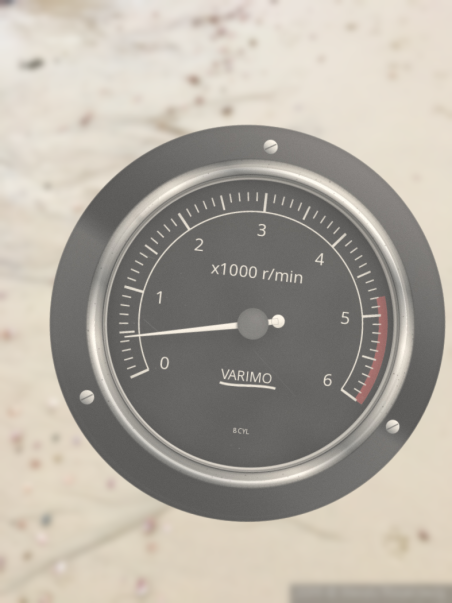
value=450 unit=rpm
